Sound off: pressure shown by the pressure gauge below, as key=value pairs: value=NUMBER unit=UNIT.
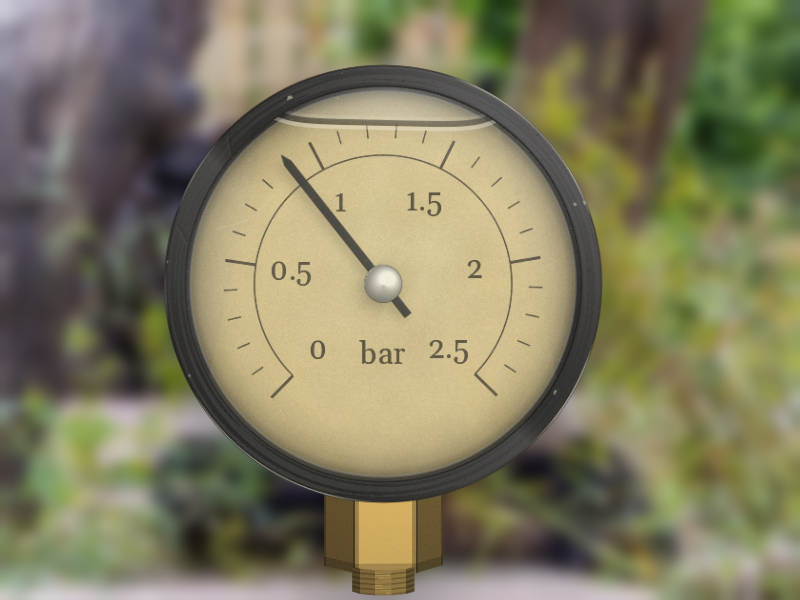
value=0.9 unit=bar
